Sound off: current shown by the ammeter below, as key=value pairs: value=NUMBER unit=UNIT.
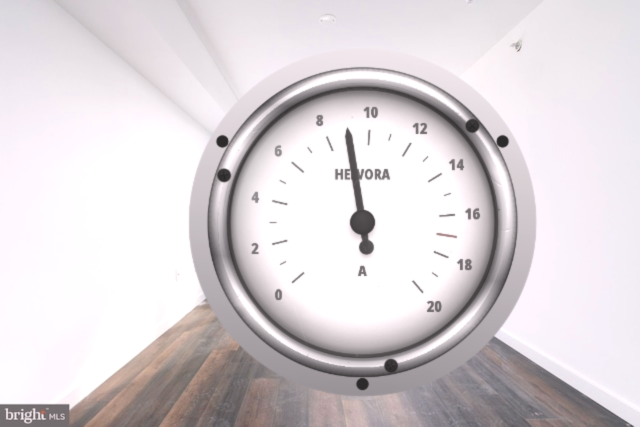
value=9 unit=A
